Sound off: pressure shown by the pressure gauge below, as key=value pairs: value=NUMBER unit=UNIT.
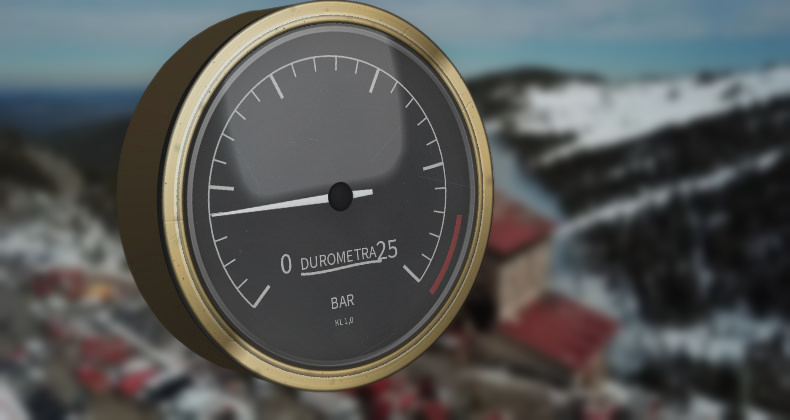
value=4 unit=bar
